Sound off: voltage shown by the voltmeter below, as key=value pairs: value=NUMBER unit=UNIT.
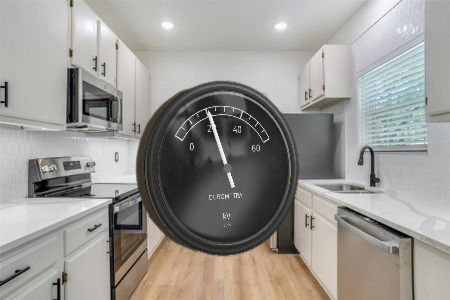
value=20 unit=kV
